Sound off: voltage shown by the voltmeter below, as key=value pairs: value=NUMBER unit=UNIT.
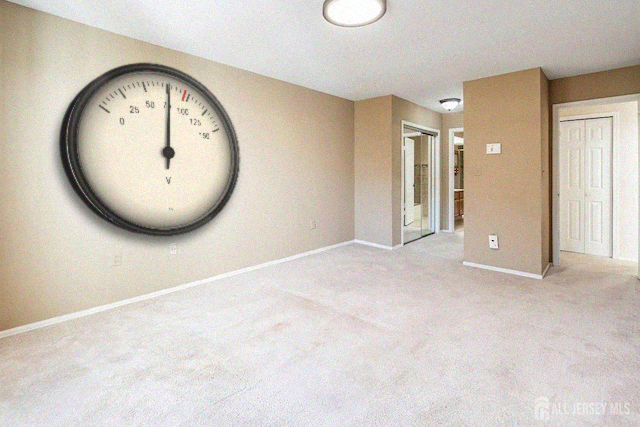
value=75 unit=V
